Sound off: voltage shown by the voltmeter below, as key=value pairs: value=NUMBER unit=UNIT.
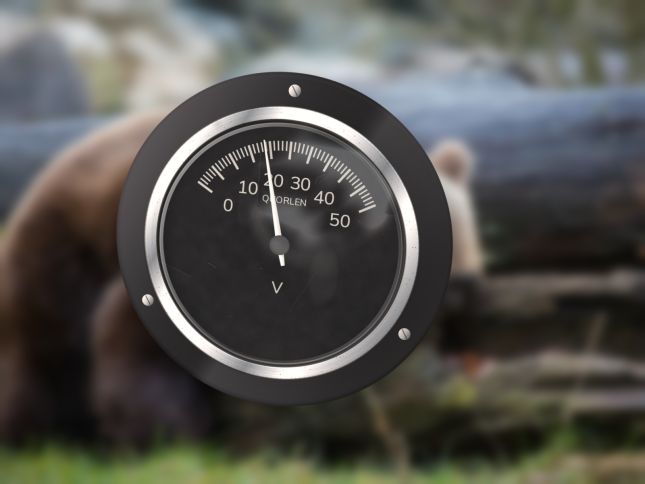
value=19 unit=V
